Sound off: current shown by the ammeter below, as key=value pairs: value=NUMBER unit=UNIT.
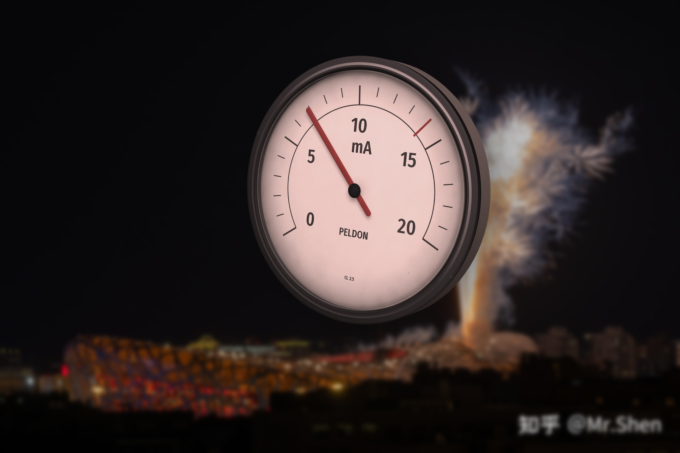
value=7 unit=mA
